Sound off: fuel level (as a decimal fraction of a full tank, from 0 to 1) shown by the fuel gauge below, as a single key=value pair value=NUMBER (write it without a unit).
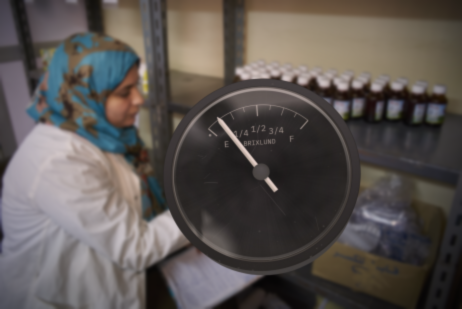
value=0.125
